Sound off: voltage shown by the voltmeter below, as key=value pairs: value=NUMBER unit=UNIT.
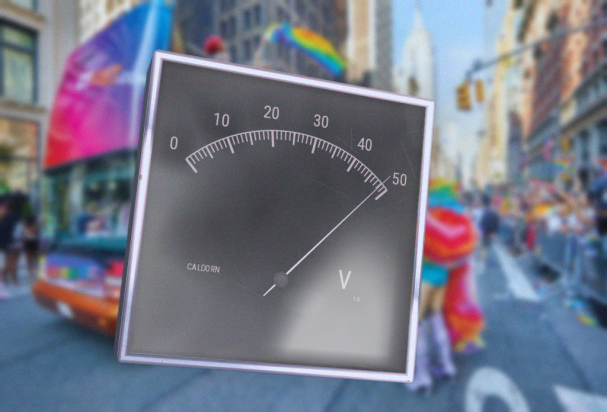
value=48 unit=V
